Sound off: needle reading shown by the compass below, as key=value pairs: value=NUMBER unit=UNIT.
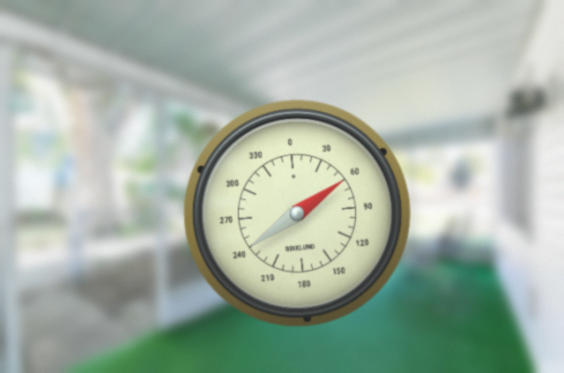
value=60 unit=°
